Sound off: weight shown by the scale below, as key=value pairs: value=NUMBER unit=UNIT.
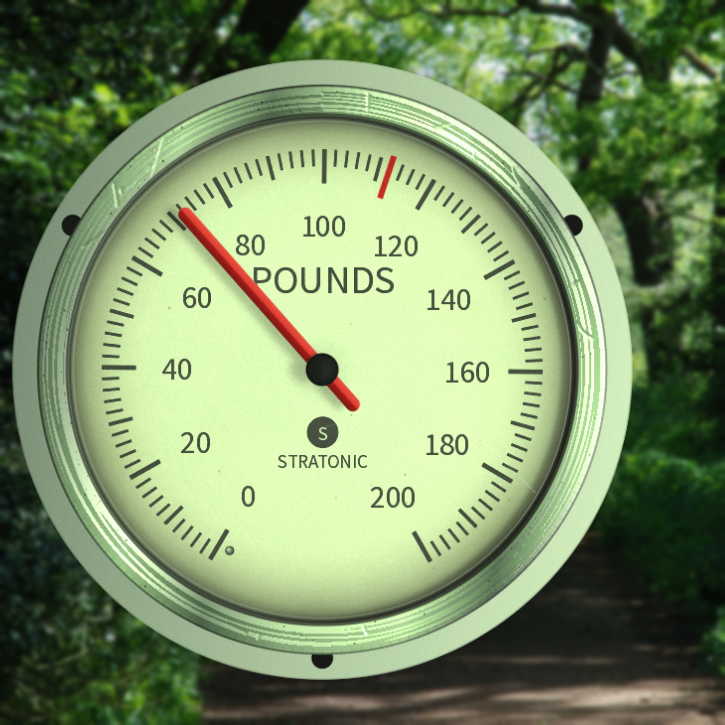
value=72 unit=lb
